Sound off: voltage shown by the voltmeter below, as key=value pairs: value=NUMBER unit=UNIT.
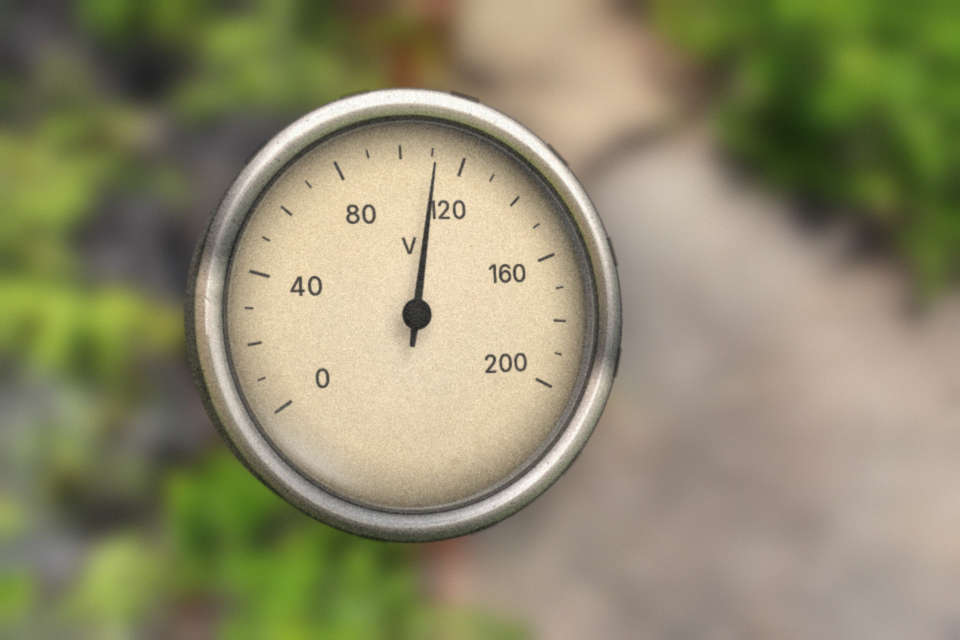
value=110 unit=V
